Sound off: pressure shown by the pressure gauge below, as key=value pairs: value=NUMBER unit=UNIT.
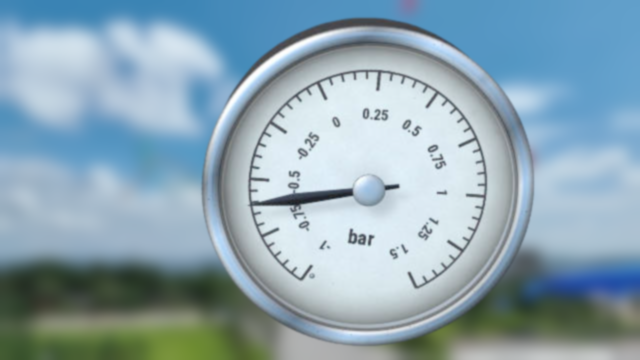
value=-0.6 unit=bar
